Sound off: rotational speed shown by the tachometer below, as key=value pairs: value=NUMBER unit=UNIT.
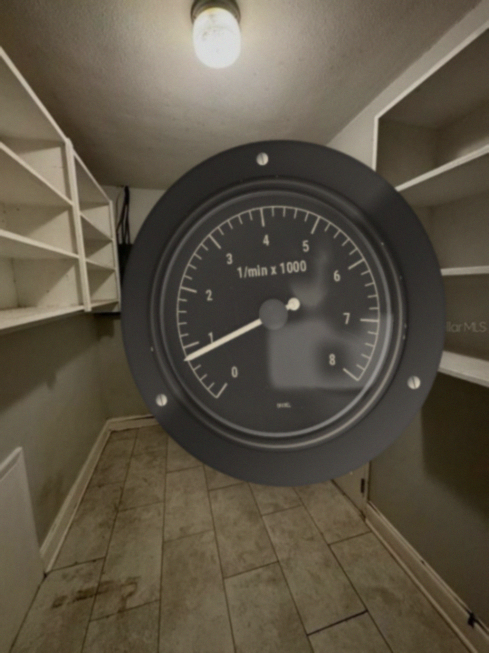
value=800 unit=rpm
